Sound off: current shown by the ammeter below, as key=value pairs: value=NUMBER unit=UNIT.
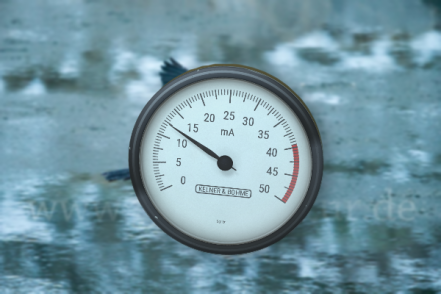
value=12.5 unit=mA
